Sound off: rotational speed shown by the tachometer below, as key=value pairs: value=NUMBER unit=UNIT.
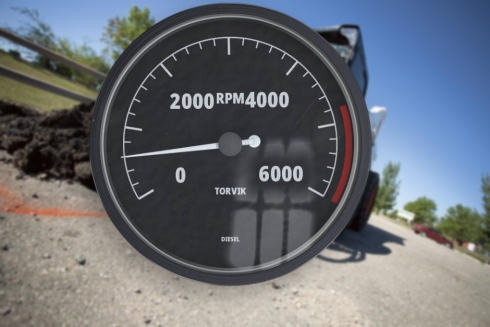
value=600 unit=rpm
